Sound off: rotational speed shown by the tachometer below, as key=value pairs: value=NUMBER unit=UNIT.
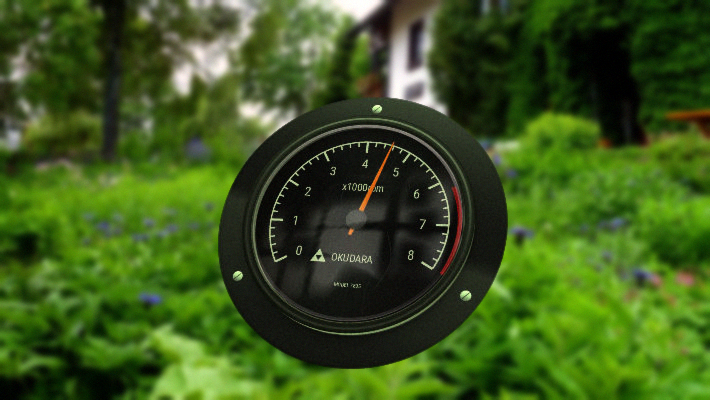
value=4600 unit=rpm
